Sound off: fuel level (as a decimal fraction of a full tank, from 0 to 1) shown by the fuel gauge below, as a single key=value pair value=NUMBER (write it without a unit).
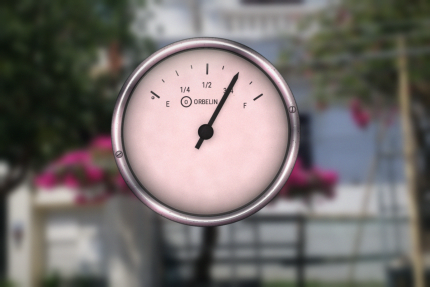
value=0.75
